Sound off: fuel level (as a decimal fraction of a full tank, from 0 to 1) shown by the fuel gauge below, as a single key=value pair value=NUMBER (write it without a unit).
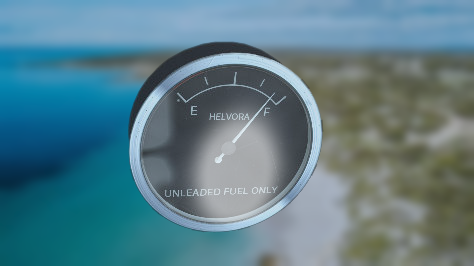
value=0.875
